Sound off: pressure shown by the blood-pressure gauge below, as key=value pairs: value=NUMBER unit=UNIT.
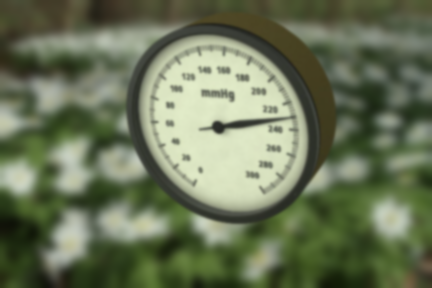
value=230 unit=mmHg
